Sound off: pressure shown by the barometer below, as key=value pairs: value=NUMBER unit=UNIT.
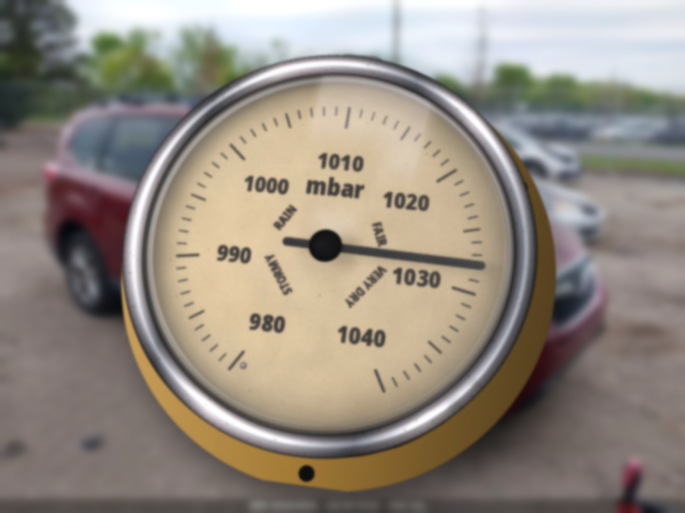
value=1028 unit=mbar
